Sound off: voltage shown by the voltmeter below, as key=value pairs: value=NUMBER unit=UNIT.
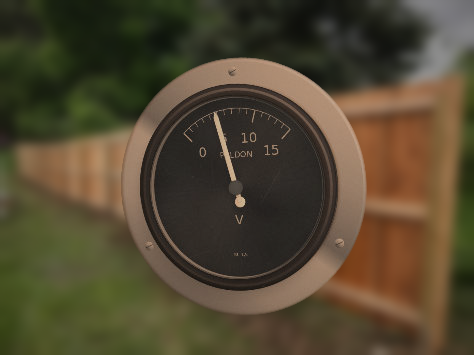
value=5 unit=V
